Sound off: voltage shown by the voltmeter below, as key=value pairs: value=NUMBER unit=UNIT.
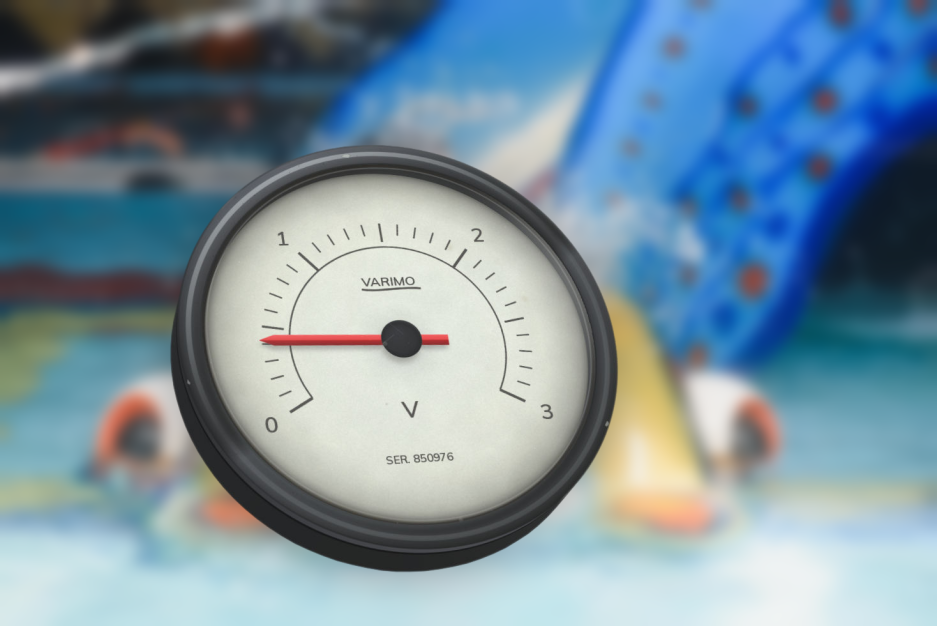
value=0.4 unit=V
